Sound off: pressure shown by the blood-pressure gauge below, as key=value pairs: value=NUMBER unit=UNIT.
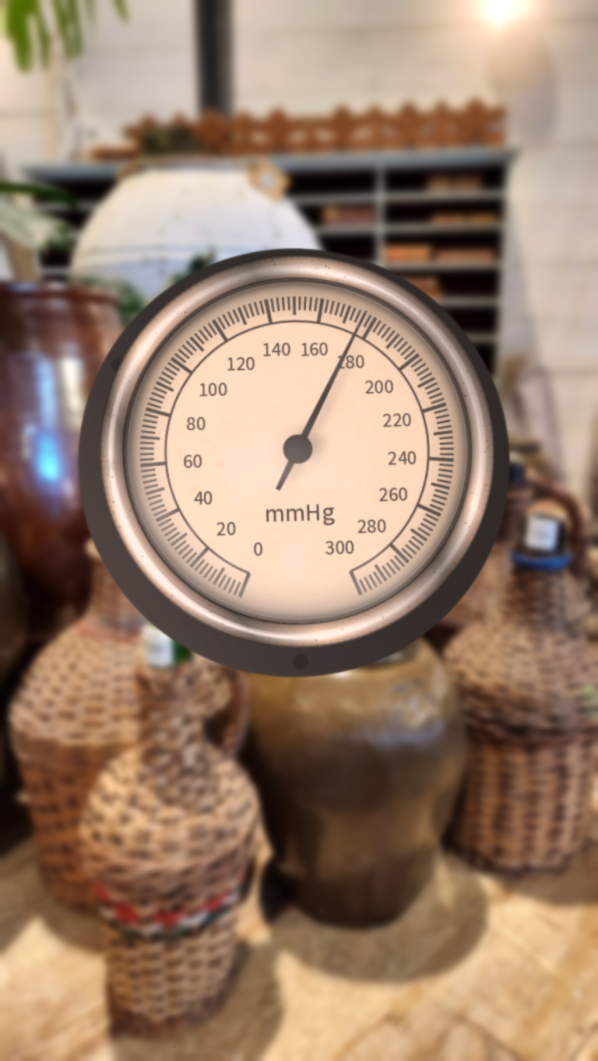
value=176 unit=mmHg
